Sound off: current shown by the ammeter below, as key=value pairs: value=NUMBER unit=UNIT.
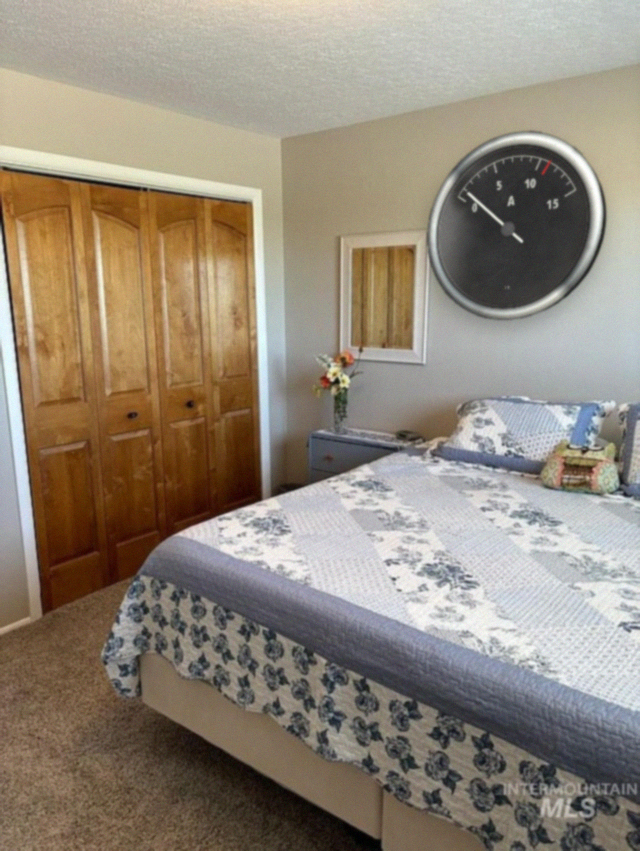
value=1 unit=A
